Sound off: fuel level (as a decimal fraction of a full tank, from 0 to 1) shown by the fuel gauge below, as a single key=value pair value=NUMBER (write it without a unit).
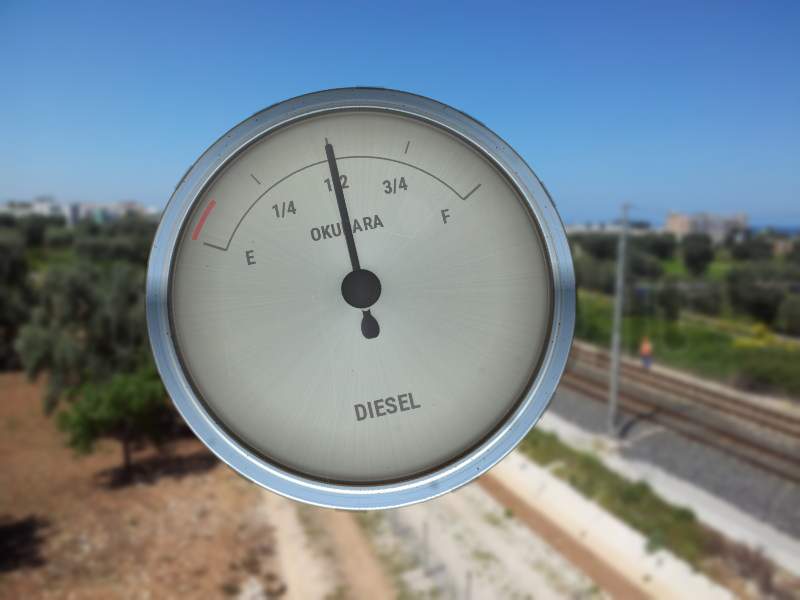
value=0.5
